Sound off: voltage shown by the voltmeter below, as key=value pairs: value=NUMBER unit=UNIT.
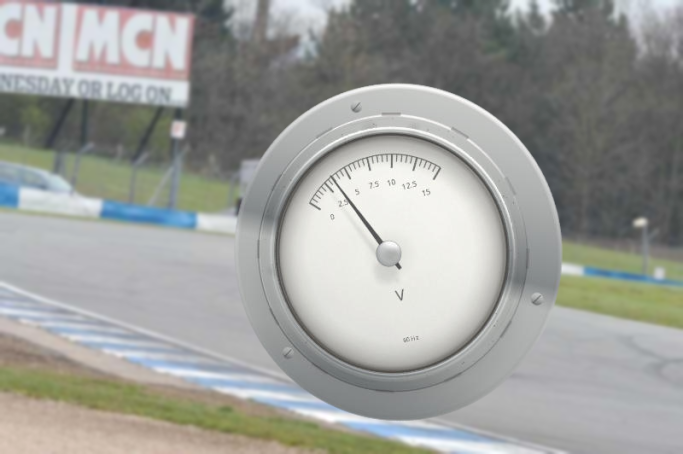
value=3.5 unit=V
